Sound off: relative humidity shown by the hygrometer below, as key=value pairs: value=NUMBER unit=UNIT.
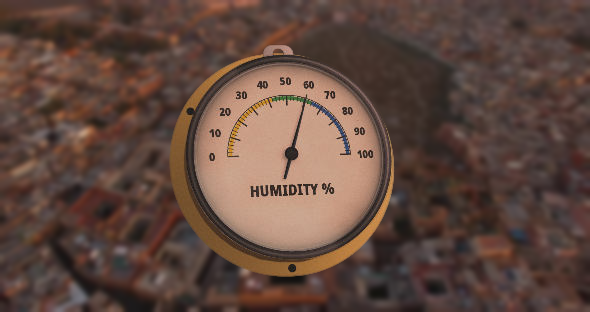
value=60 unit=%
